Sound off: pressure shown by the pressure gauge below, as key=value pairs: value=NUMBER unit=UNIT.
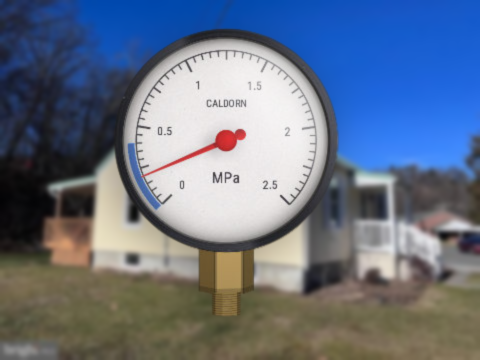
value=0.2 unit=MPa
